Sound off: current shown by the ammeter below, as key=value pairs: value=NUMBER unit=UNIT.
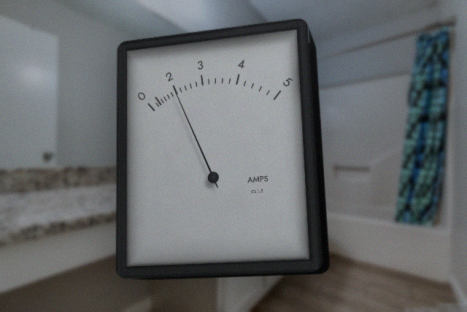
value=2 unit=A
